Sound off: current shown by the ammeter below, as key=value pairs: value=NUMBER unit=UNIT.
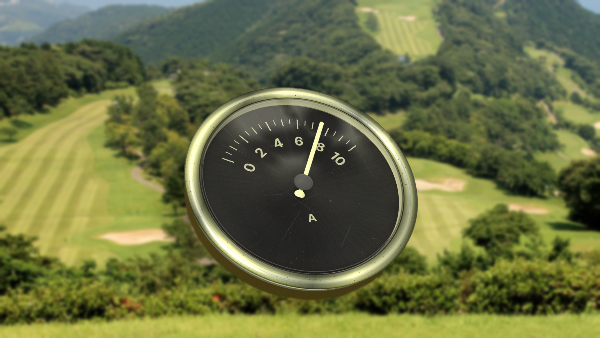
value=7.5 unit=A
